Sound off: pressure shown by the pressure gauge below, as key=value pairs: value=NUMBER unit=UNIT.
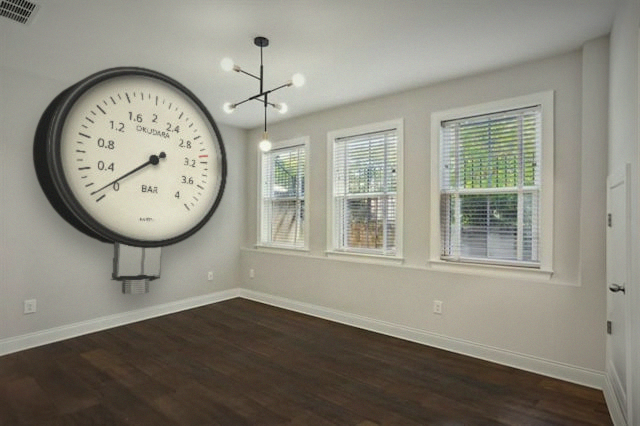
value=0.1 unit=bar
